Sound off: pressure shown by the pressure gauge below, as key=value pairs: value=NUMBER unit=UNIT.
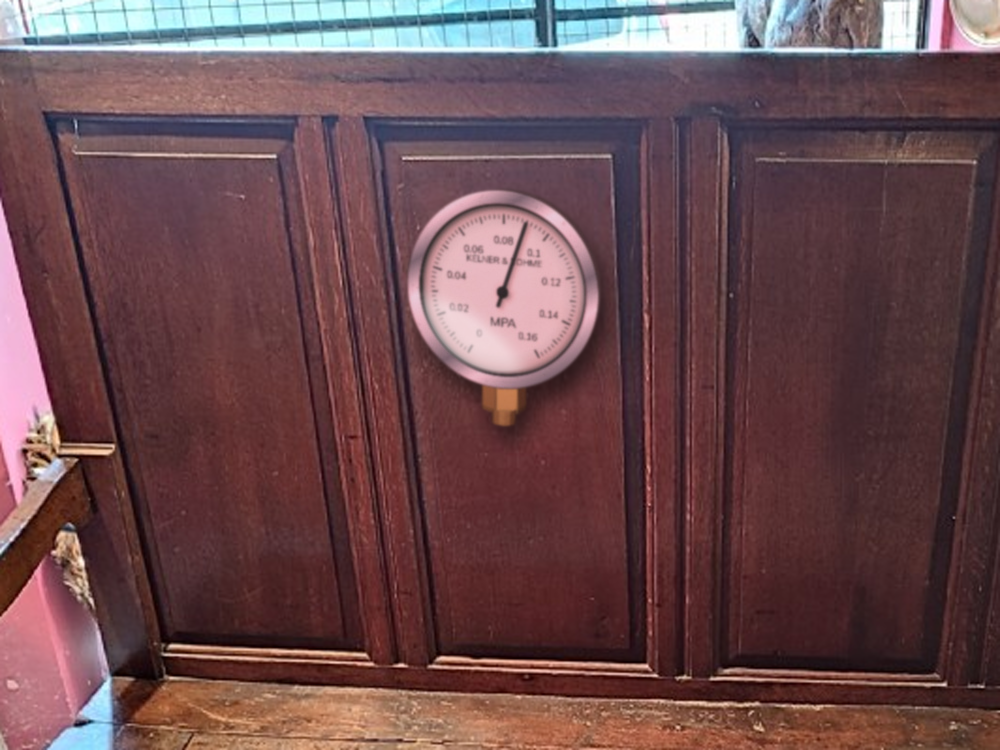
value=0.09 unit=MPa
